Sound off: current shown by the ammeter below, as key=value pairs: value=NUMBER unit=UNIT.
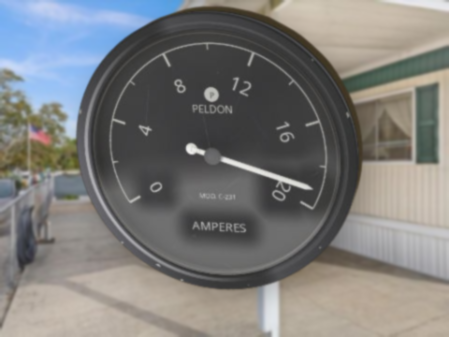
value=19 unit=A
